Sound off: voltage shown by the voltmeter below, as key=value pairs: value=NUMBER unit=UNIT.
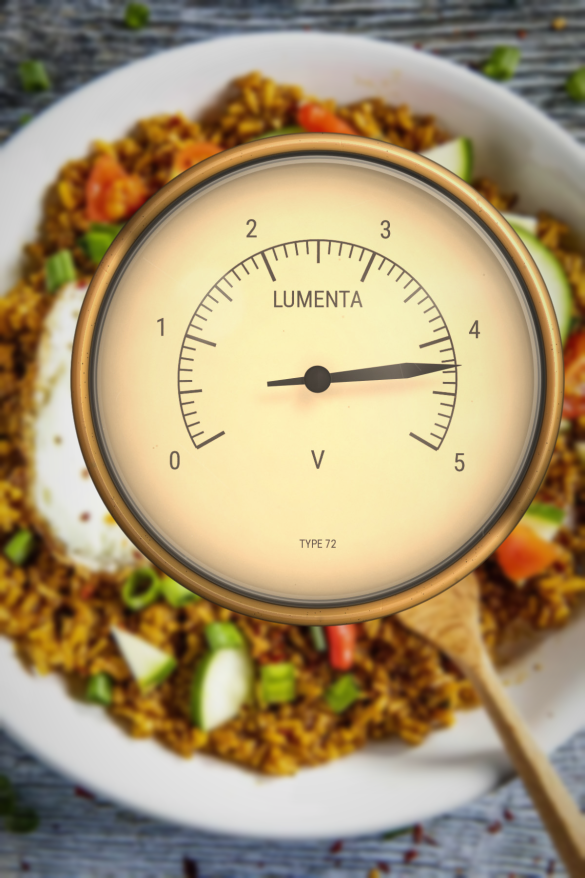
value=4.25 unit=V
